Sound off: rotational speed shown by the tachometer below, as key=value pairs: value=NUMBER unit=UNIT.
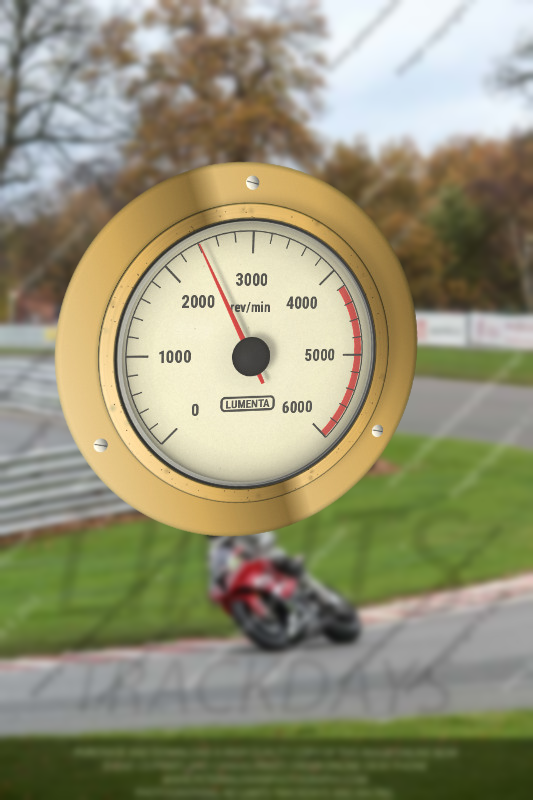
value=2400 unit=rpm
